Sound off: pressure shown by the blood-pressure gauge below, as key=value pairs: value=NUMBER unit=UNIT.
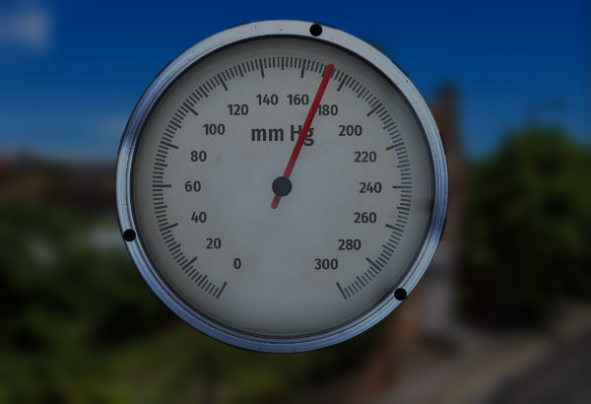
value=172 unit=mmHg
